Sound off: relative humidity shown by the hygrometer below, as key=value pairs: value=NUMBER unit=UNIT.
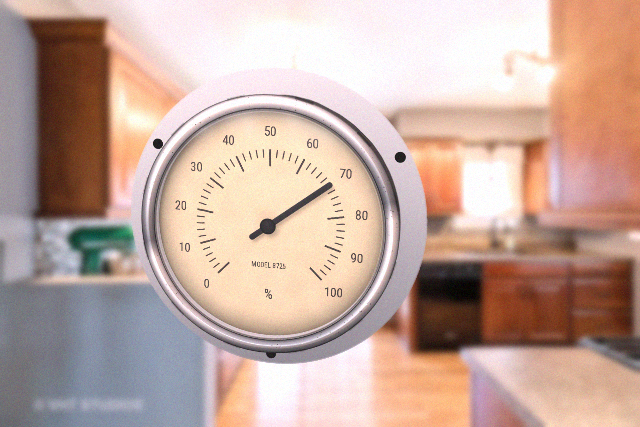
value=70 unit=%
